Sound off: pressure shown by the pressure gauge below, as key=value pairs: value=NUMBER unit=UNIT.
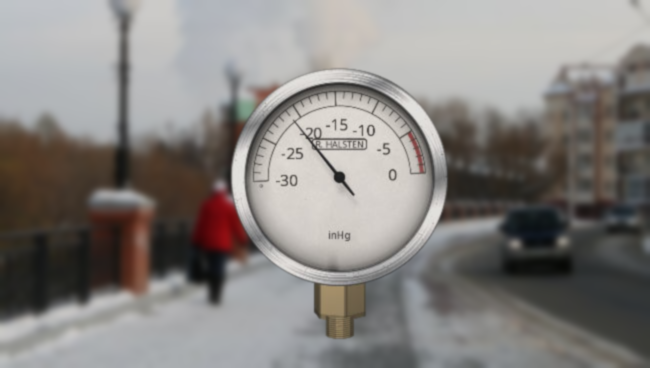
value=-21 unit=inHg
